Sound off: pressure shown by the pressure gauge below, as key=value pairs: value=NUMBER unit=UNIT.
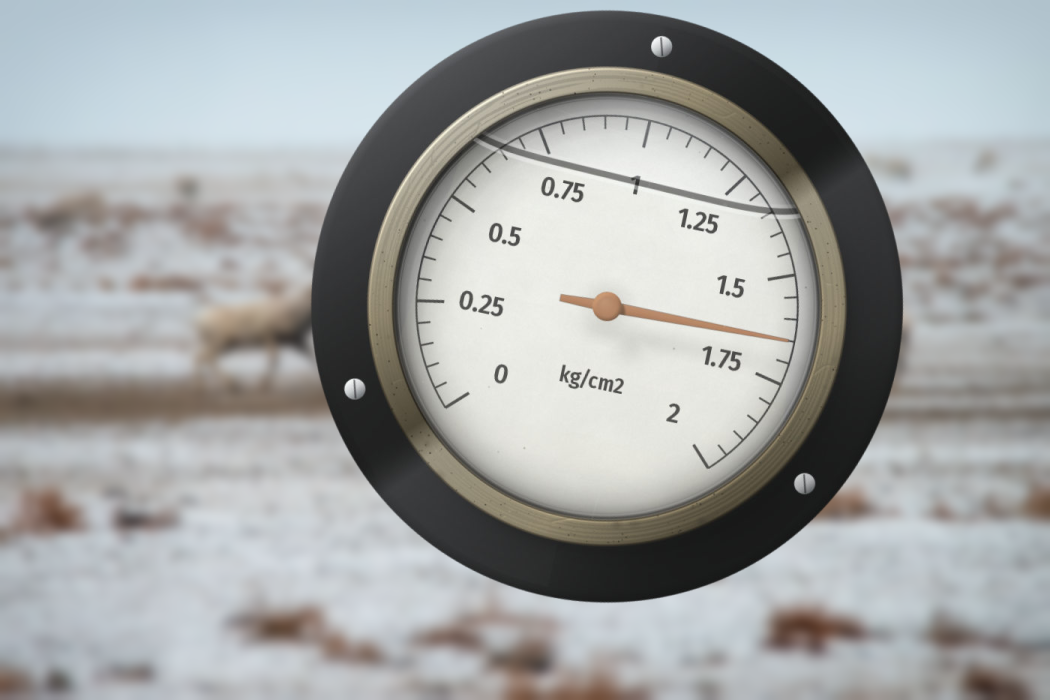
value=1.65 unit=kg/cm²
